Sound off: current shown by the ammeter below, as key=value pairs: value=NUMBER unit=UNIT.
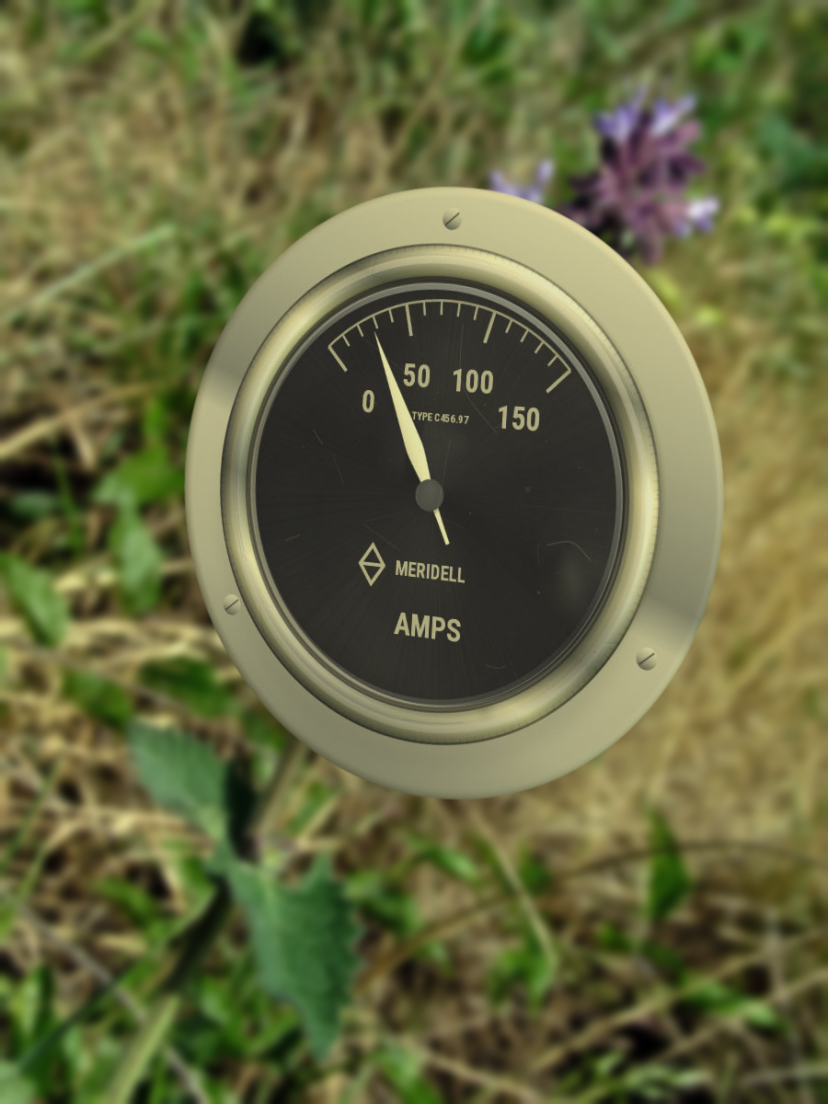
value=30 unit=A
